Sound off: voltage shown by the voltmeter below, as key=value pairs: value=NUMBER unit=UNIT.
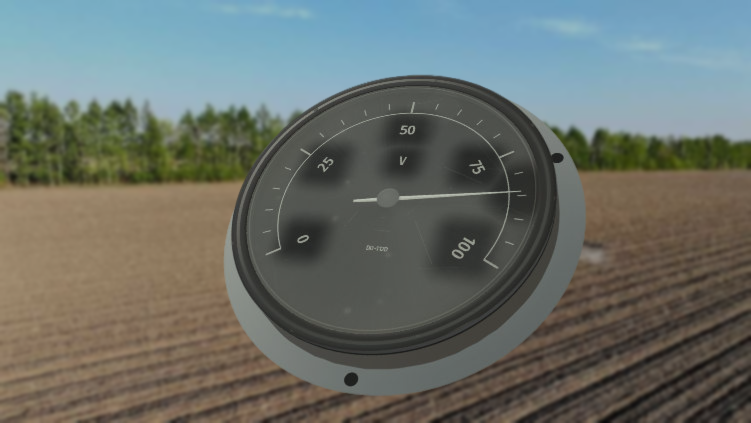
value=85 unit=V
